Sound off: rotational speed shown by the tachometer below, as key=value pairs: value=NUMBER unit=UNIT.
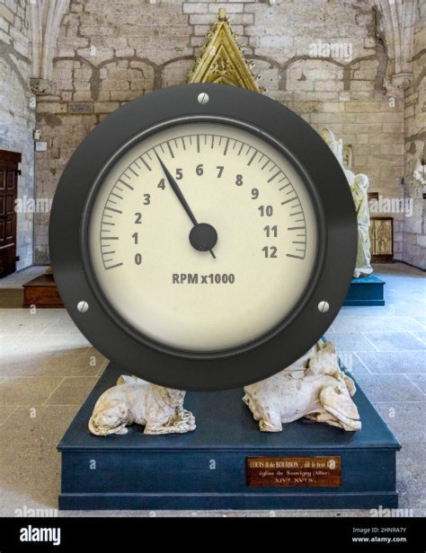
value=4500 unit=rpm
